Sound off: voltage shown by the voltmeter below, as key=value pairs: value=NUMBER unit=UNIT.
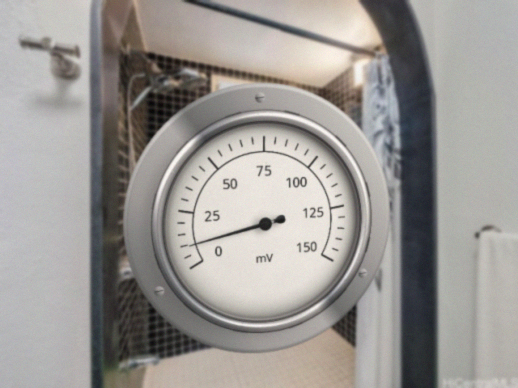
value=10 unit=mV
